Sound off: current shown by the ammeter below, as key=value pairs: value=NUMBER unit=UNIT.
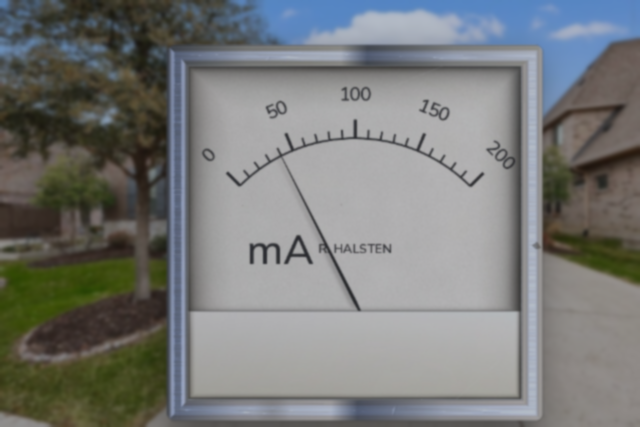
value=40 unit=mA
